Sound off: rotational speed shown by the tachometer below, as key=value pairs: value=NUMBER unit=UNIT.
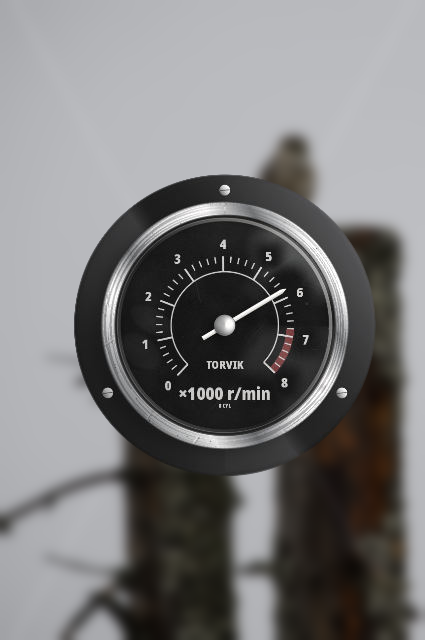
value=5800 unit=rpm
